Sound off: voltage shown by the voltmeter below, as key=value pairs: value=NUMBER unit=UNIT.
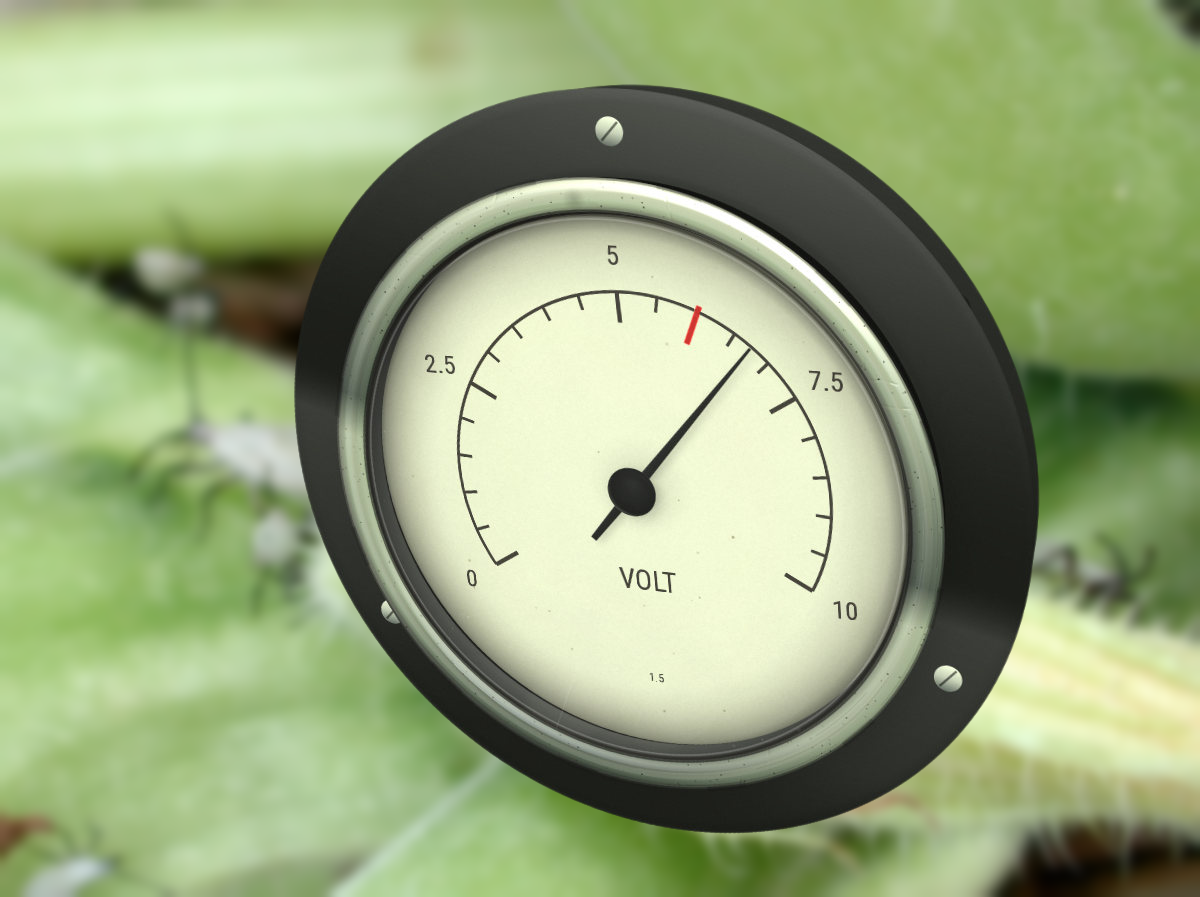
value=6.75 unit=V
